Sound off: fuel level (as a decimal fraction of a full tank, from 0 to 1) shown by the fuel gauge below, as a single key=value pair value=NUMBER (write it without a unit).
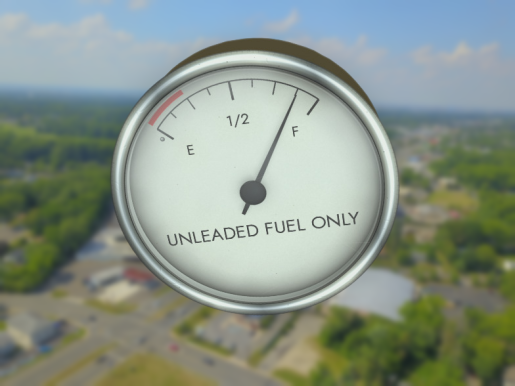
value=0.875
